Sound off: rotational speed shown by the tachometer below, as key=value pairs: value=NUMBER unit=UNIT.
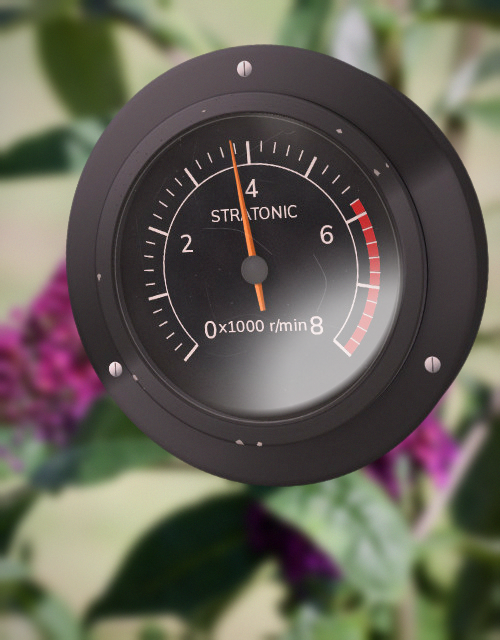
value=3800 unit=rpm
